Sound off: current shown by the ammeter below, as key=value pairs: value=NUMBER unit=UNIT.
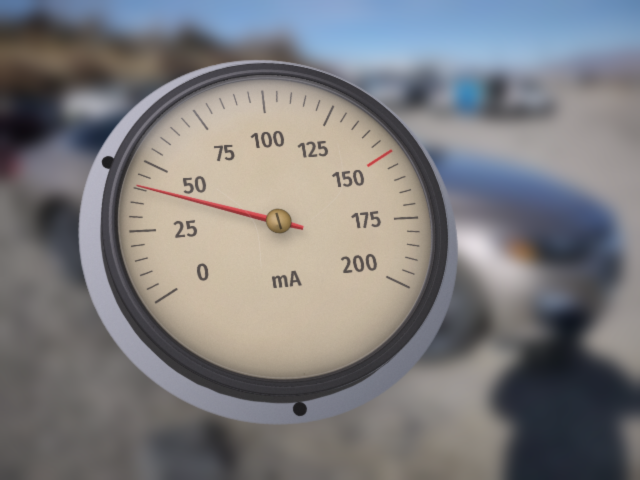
value=40 unit=mA
